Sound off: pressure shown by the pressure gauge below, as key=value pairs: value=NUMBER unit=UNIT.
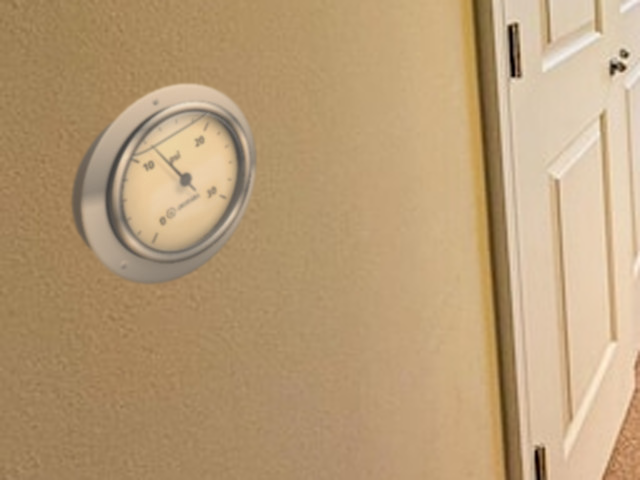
value=12 unit=psi
